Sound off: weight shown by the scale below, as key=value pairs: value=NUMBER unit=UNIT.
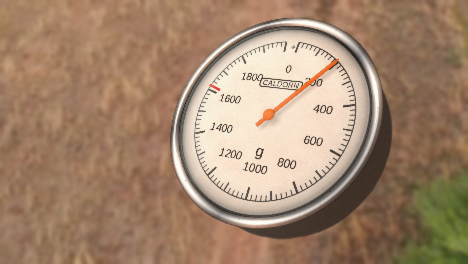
value=200 unit=g
